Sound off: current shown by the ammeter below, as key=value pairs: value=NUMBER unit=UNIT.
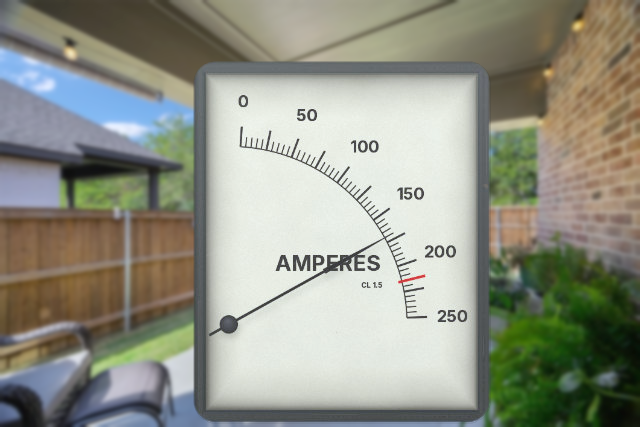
value=170 unit=A
